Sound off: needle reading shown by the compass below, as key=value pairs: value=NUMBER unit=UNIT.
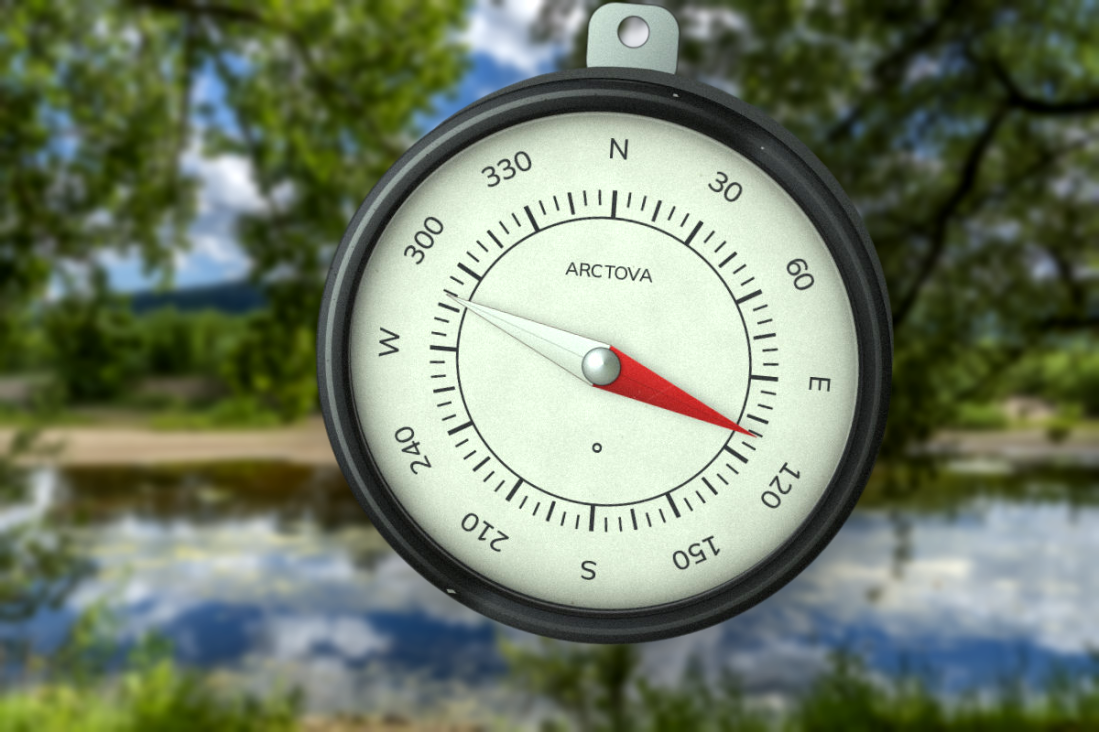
value=110 unit=°
